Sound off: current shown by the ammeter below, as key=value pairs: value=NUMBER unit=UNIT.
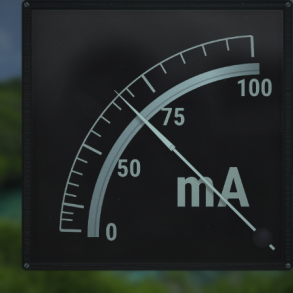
value=67.5 unit=mA
